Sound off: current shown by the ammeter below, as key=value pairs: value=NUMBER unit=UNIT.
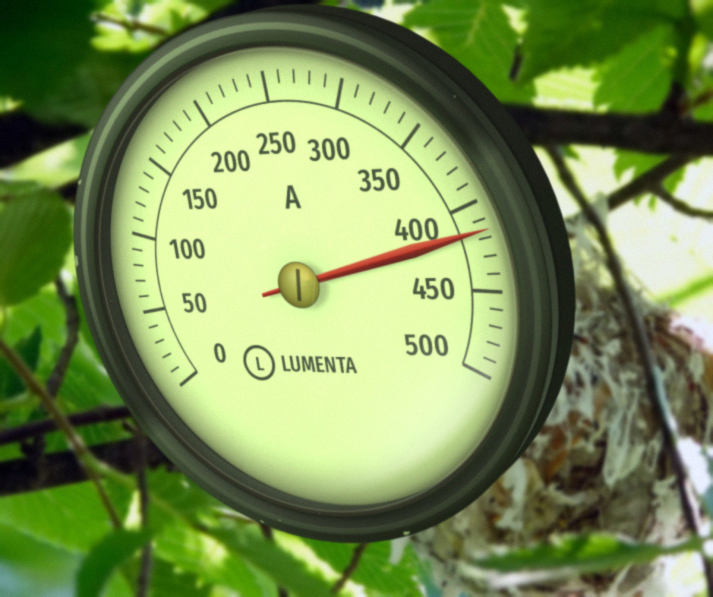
value=415 unit=A
